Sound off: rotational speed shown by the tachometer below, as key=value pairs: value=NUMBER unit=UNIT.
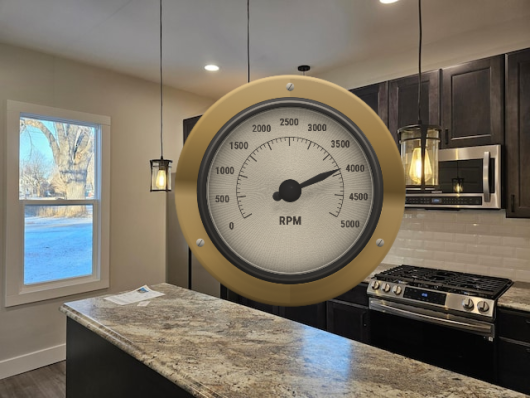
value=3900 unit=rpm
